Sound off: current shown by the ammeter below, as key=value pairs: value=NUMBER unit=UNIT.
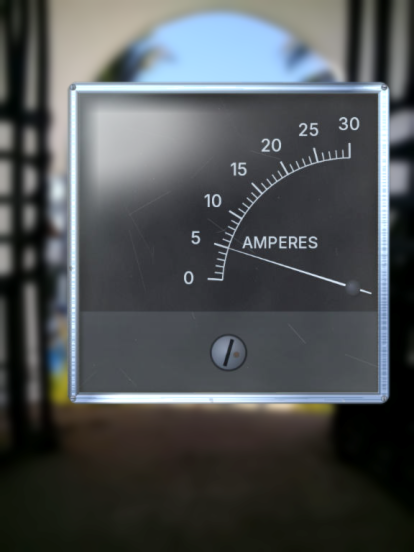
value=5 unit=A
